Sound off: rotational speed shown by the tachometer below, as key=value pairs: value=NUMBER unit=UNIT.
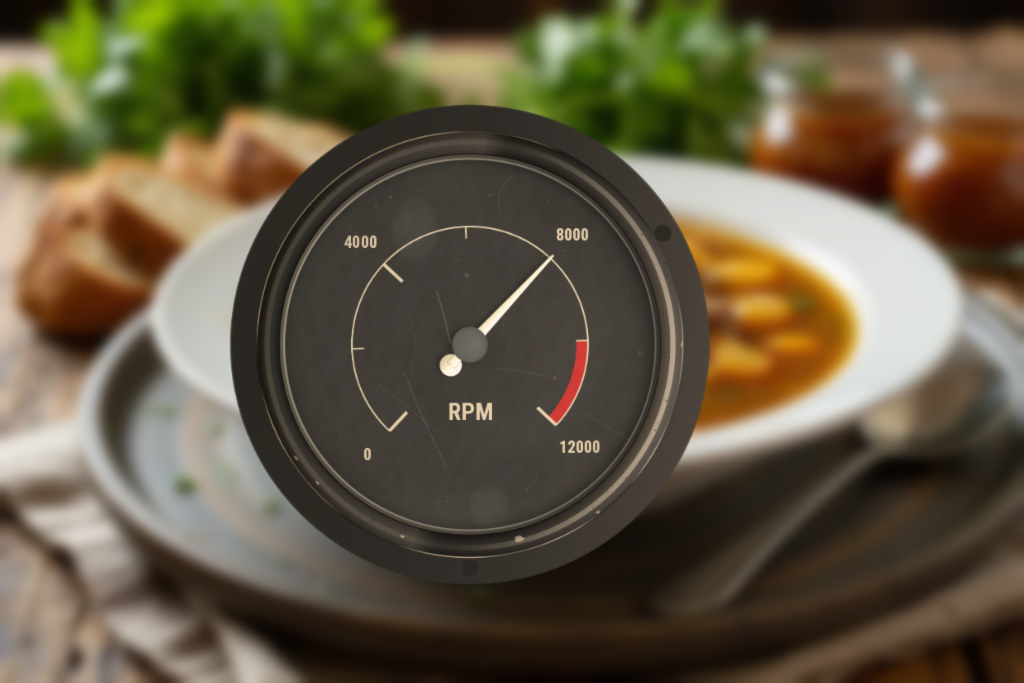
value=8000 unit=rpm
